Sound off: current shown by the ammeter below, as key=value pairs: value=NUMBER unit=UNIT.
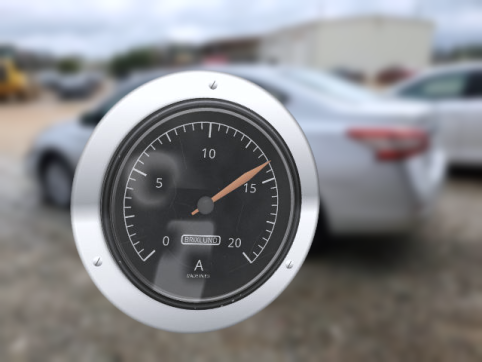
value=14 unit=A
